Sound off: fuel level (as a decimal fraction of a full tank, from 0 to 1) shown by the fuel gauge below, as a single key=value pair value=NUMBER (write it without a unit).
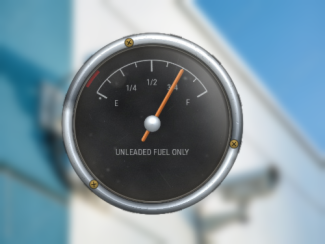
value=0.75
